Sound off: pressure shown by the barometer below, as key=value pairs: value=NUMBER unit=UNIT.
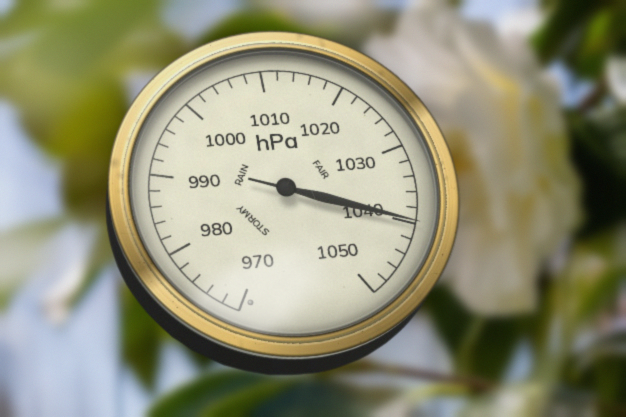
value=1040 unit=hPa
